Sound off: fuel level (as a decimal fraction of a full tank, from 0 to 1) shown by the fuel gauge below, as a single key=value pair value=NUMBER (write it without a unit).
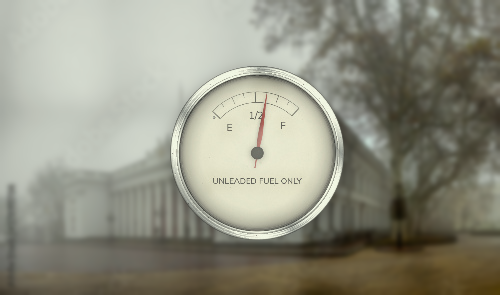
value=0.625
